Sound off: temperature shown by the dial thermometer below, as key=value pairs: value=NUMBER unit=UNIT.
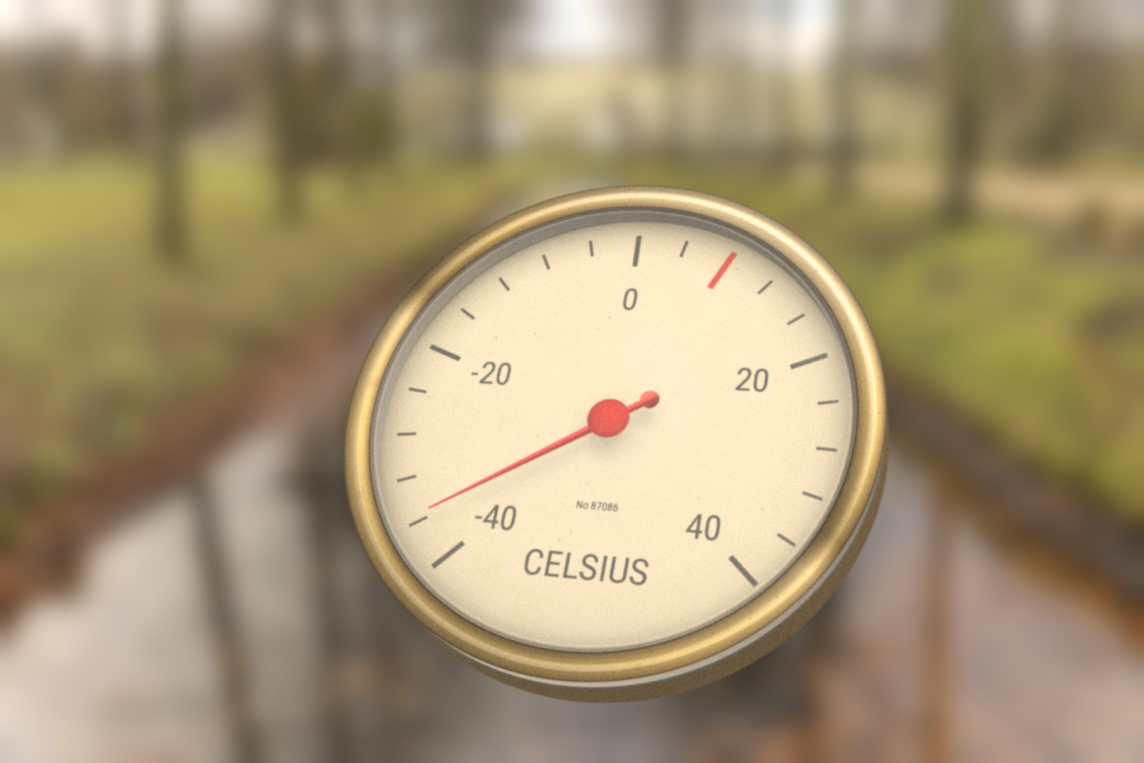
value=-36 unit=°C
